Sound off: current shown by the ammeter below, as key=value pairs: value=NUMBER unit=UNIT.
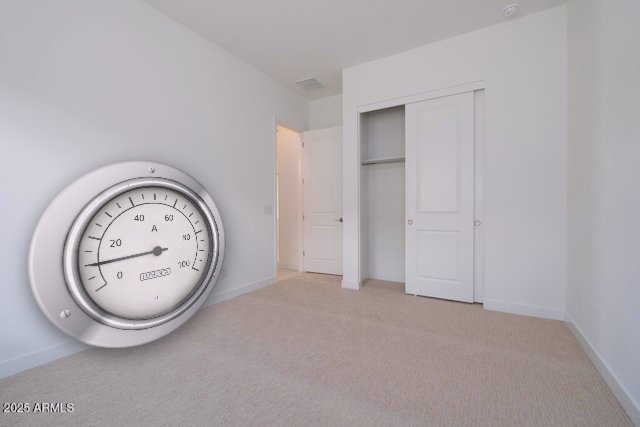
value=10 unit=A
